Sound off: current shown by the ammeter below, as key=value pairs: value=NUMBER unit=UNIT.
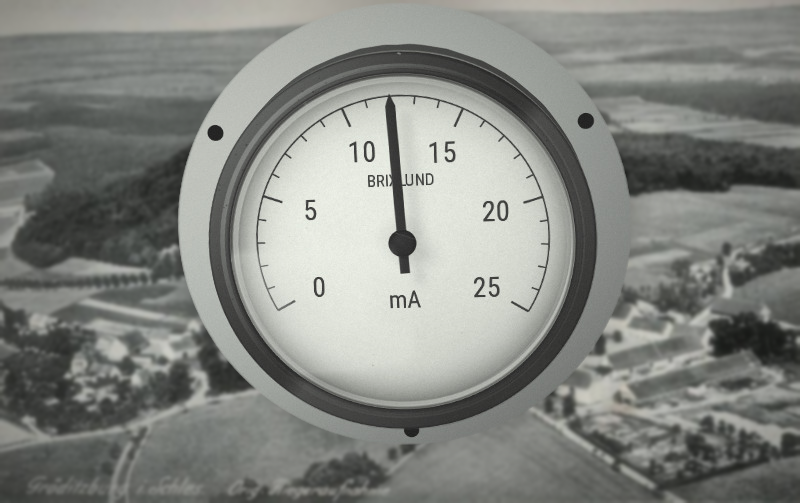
value=12 unit=mA
